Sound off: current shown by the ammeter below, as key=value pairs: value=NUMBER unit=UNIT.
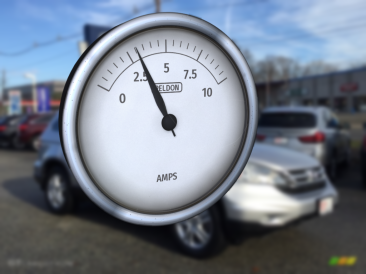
value=3 unit=A
